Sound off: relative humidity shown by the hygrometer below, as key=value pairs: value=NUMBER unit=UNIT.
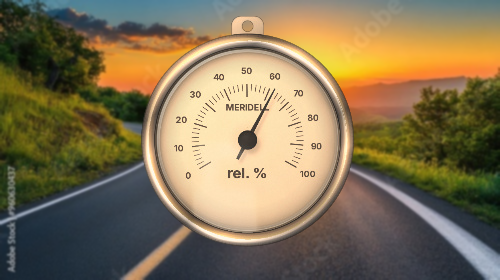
value=62 unit=%
